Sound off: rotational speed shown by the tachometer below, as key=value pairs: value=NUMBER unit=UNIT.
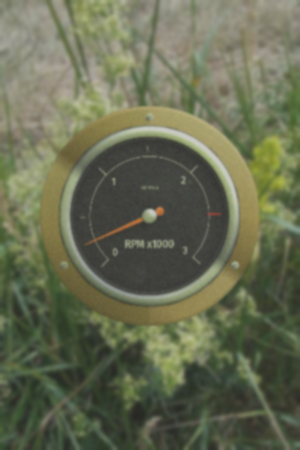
value=250 unit=rpm
